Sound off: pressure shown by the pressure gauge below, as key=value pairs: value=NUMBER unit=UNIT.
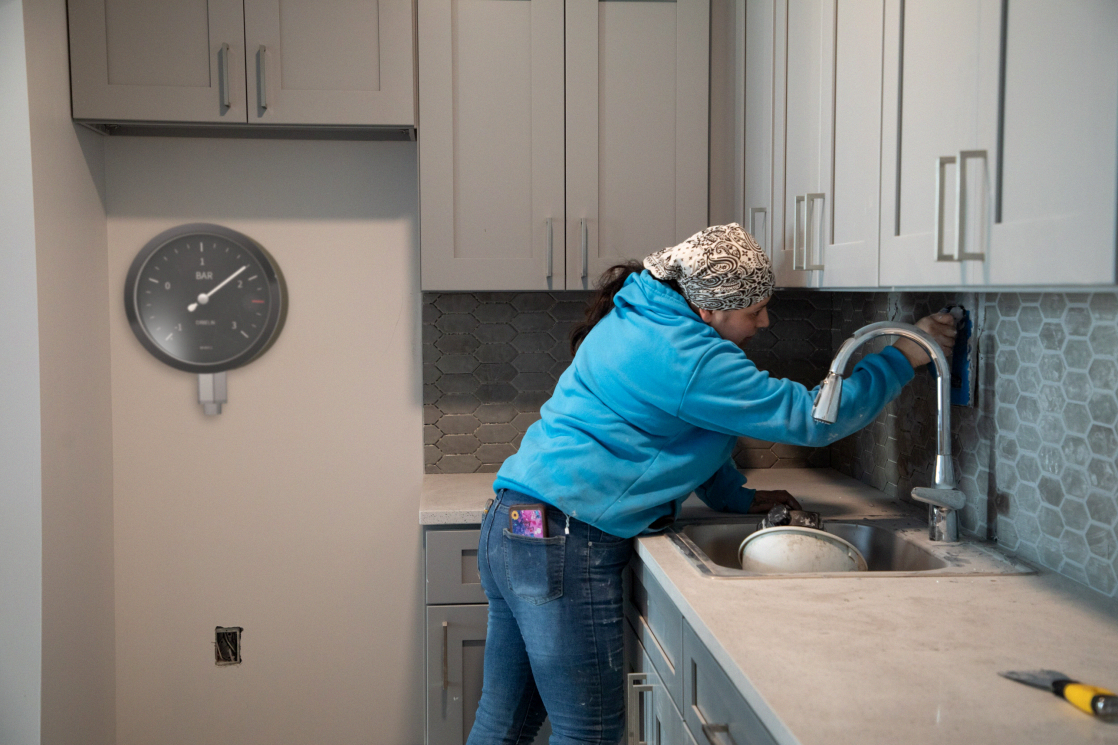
value=1.8 unit=bar
